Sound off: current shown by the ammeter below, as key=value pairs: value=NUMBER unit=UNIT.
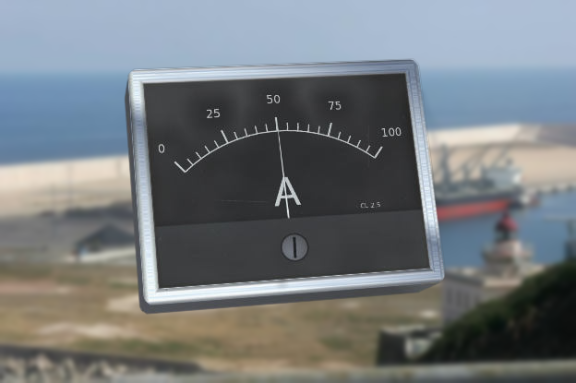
value=50 unit=A
